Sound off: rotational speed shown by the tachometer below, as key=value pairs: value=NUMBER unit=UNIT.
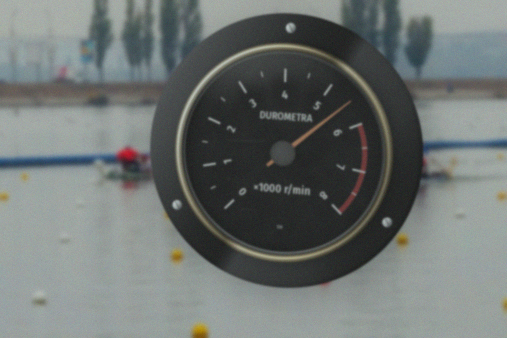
value=5500 unit=rpm
